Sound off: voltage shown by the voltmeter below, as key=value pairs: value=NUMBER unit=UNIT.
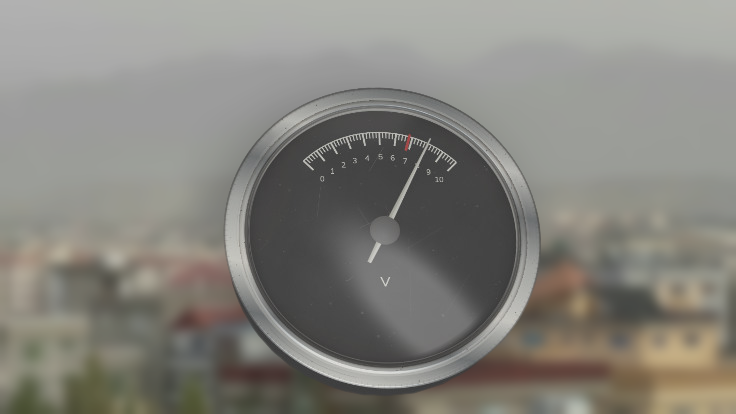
value=8 unit=V
